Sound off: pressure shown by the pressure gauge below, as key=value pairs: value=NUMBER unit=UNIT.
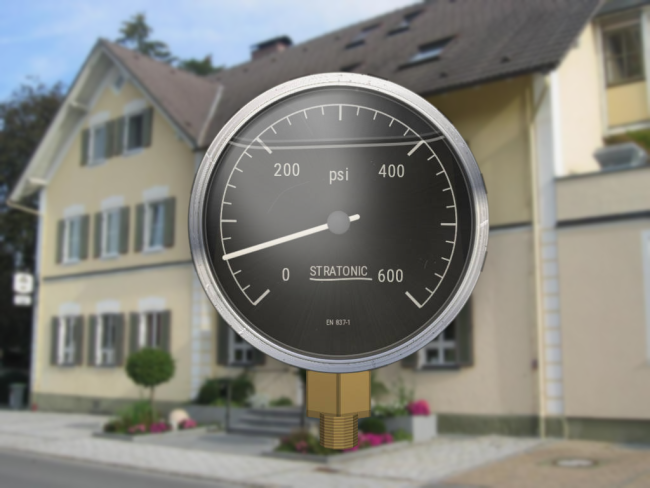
value=60 unit=psi
